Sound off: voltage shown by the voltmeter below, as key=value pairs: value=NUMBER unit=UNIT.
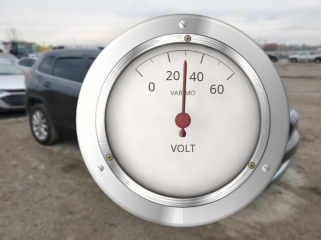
value=30 unit=V
